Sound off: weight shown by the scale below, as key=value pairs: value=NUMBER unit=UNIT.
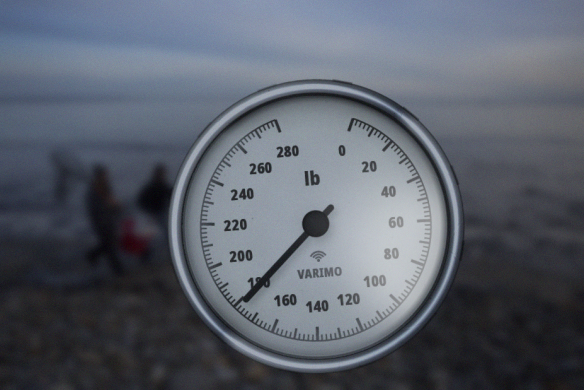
value=178 unit=lb
